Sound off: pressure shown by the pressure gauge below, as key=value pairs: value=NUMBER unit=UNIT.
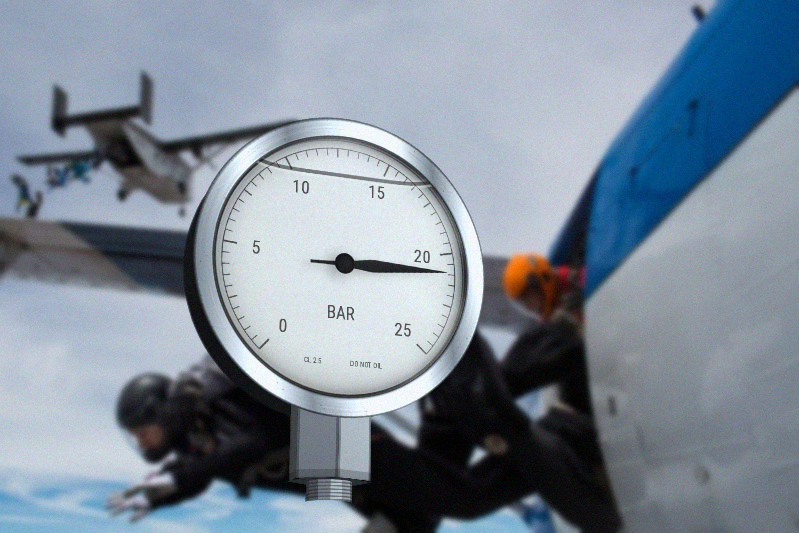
value=21 unit=bar
